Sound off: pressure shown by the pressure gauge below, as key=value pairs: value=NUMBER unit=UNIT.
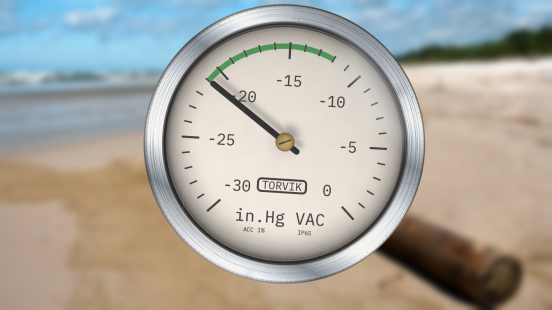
value=-21 unit=inHg
